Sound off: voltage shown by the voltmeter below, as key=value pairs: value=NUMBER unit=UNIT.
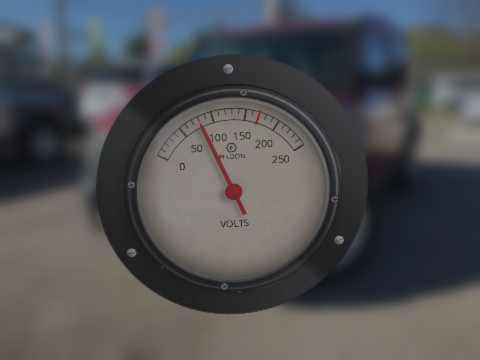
value=80 unit=V
